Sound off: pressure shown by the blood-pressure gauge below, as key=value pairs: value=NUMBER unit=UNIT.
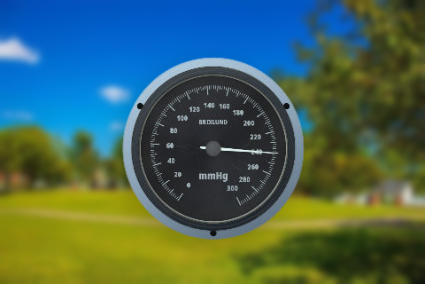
value=240 unit=mmHg
